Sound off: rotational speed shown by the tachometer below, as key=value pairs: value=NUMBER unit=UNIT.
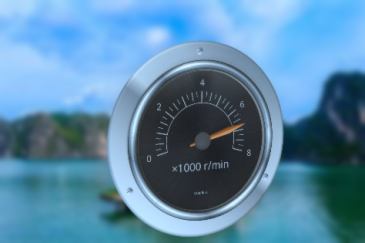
value=6750 unit=rpm
